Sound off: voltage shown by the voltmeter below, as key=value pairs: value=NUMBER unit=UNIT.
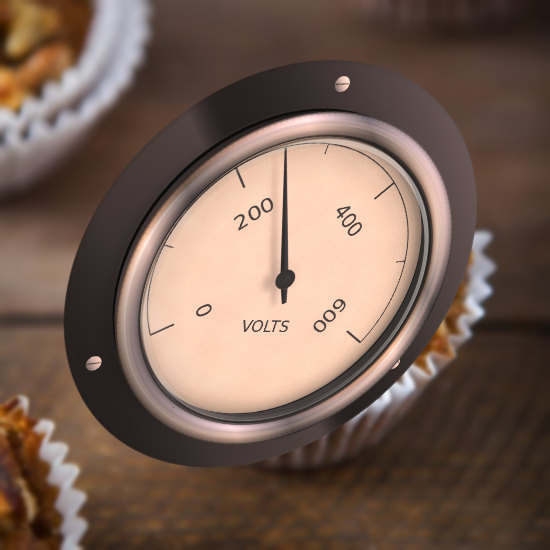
value=250 unit=V
